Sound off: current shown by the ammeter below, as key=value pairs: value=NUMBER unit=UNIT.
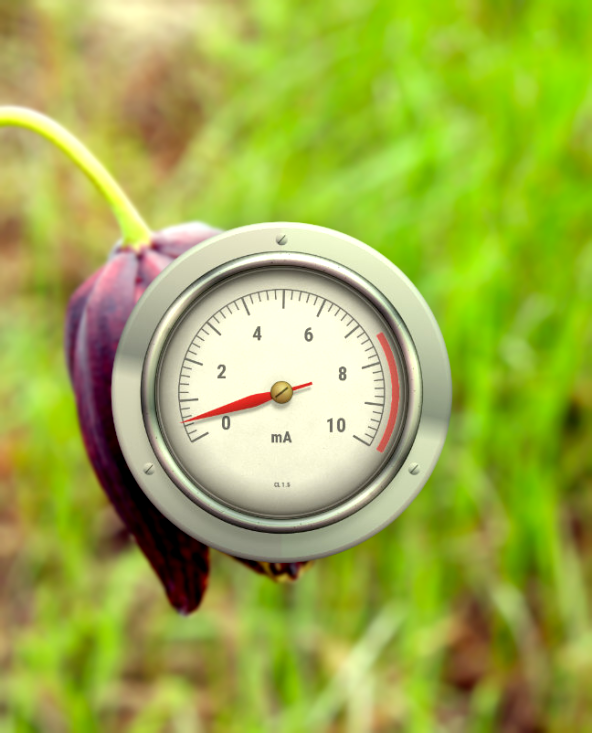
value=0.5 unit=mA
